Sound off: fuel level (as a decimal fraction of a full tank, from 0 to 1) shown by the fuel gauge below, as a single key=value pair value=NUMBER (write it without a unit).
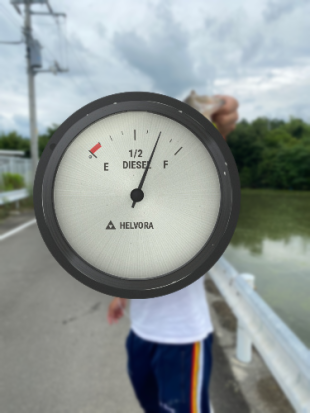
value=0.75
